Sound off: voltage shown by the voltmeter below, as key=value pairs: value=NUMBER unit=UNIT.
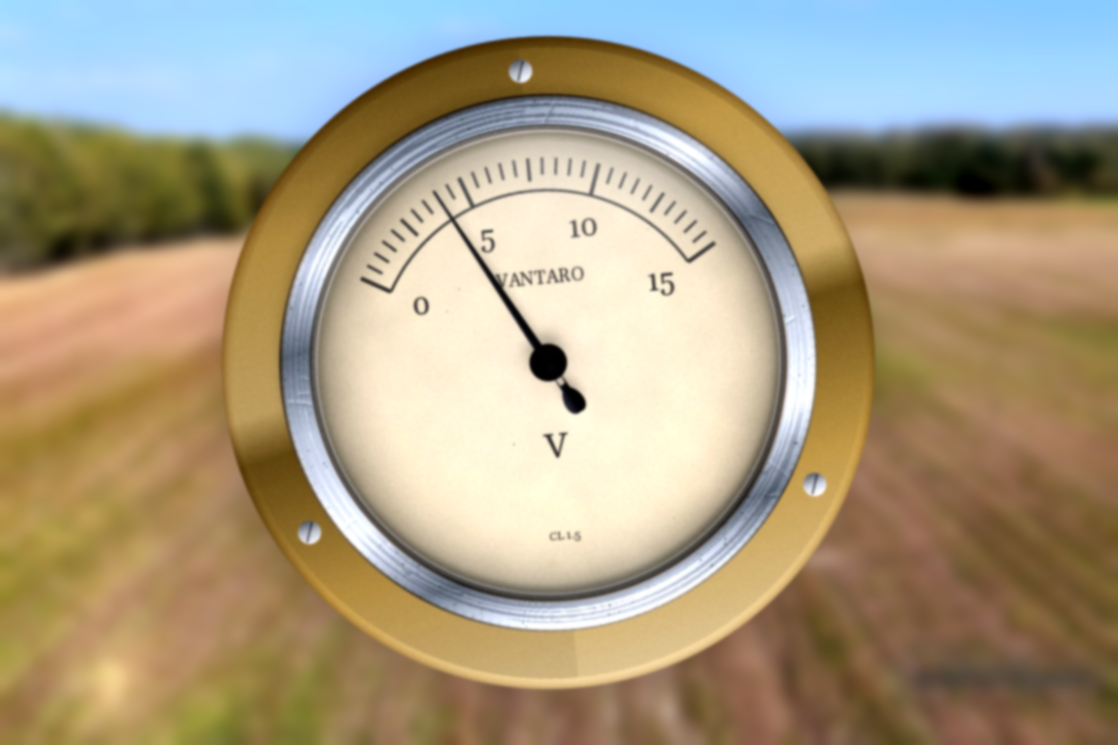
value=4 unit=V
